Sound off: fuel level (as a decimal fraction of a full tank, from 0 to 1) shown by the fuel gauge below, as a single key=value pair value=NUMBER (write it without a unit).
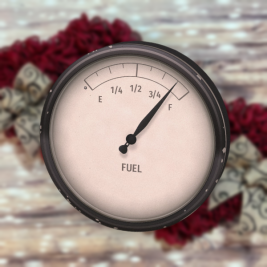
value=0.875
